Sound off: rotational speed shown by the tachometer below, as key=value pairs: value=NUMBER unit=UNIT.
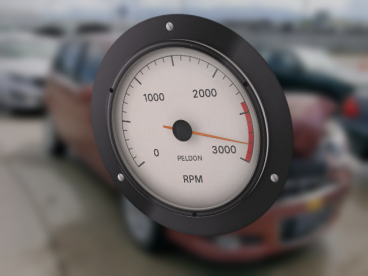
value=2800 unit=rpm
